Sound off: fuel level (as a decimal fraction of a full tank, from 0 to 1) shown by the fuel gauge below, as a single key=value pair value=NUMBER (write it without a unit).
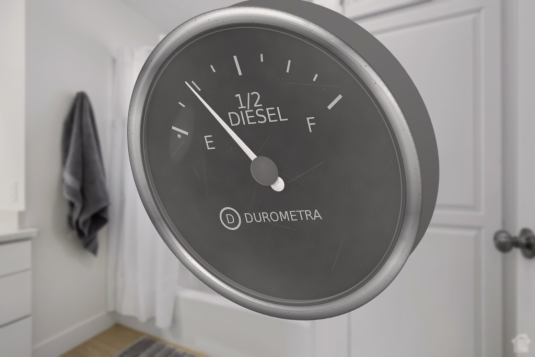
value=0.25
